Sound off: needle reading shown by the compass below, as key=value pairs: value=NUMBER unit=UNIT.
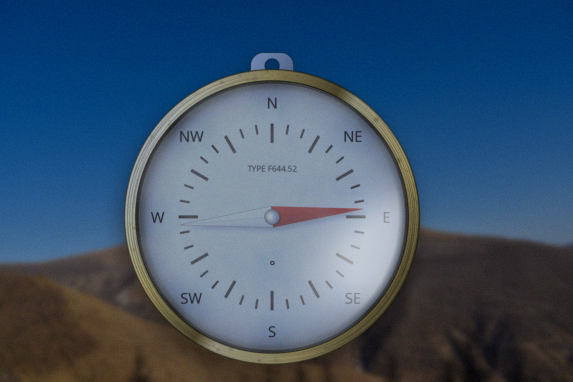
value=85 unit=°
